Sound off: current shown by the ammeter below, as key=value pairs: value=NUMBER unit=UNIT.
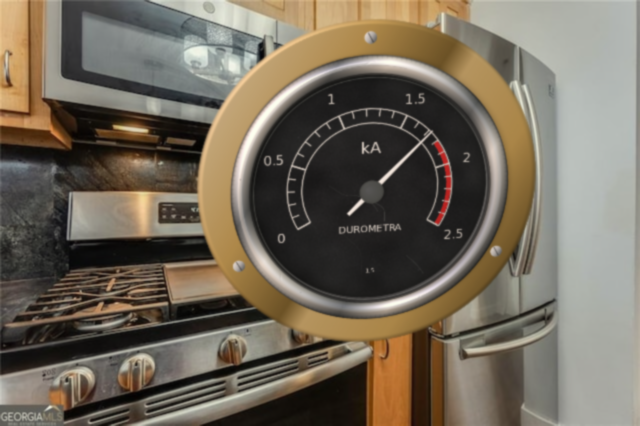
value=1.7 unit=kA
